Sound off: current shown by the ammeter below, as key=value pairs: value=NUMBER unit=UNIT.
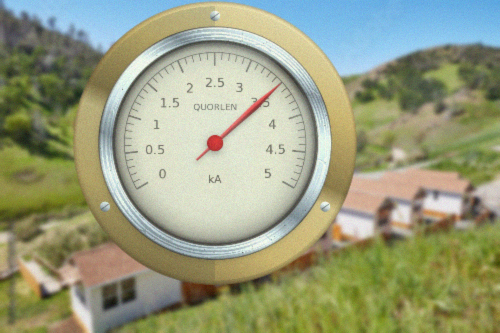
value=3.5 unit=kA
